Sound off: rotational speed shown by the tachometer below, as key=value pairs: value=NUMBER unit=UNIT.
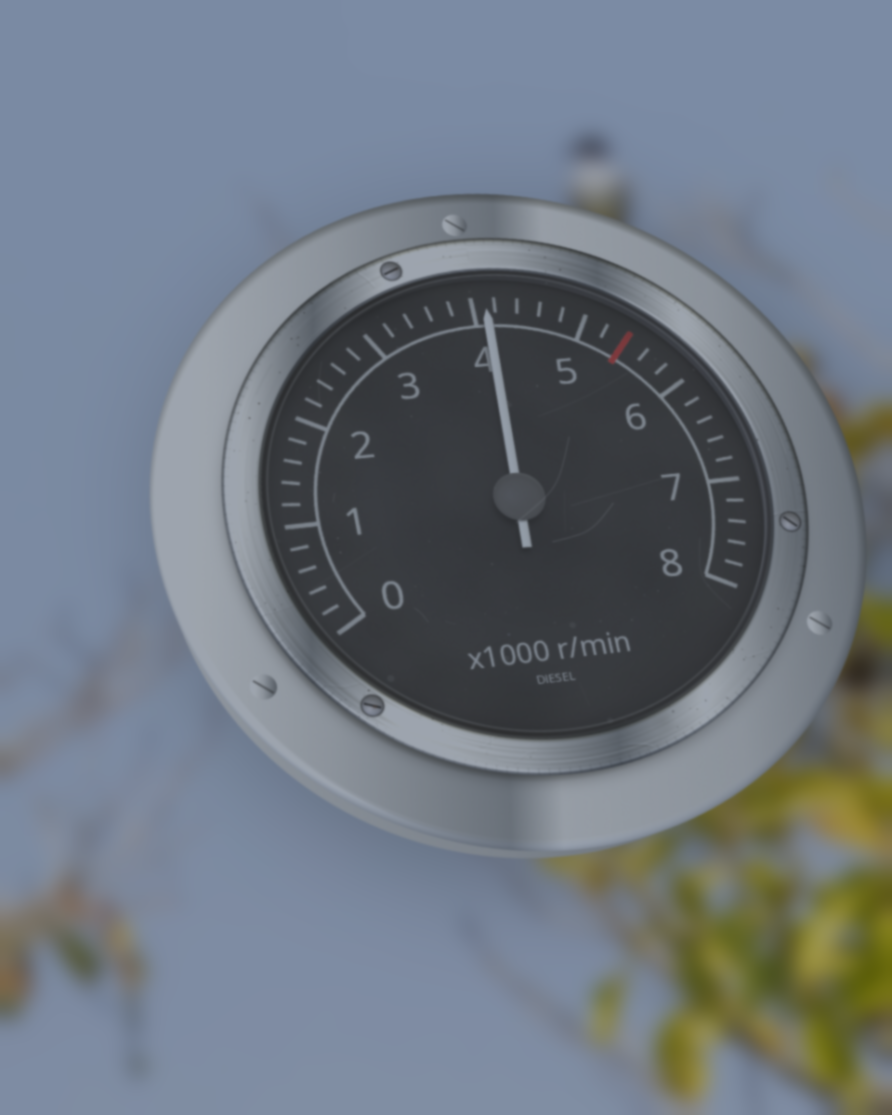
value=4100 unit=rpm
